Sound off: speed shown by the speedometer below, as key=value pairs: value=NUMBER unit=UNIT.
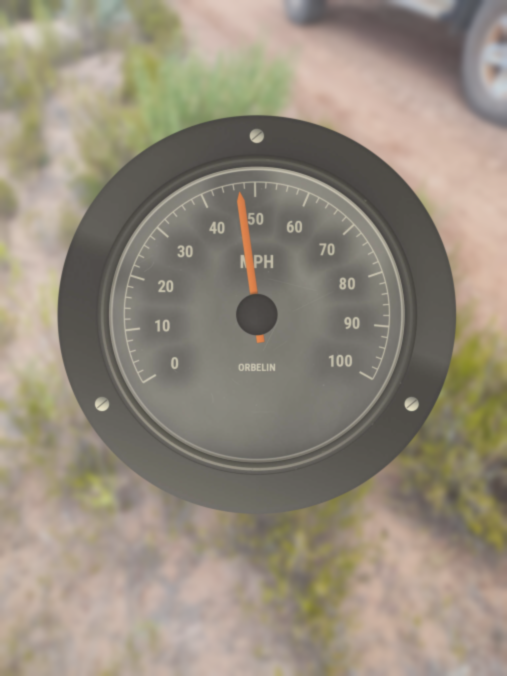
value=47 unit=mph
